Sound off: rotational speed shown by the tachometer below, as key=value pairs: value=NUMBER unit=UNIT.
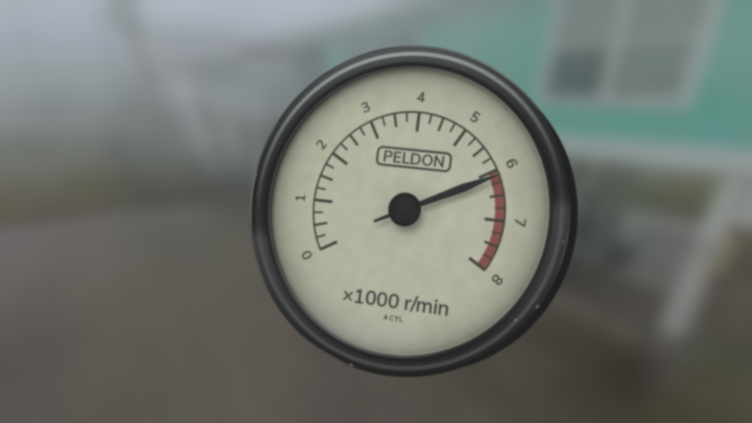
value=6125 unit=rpm
